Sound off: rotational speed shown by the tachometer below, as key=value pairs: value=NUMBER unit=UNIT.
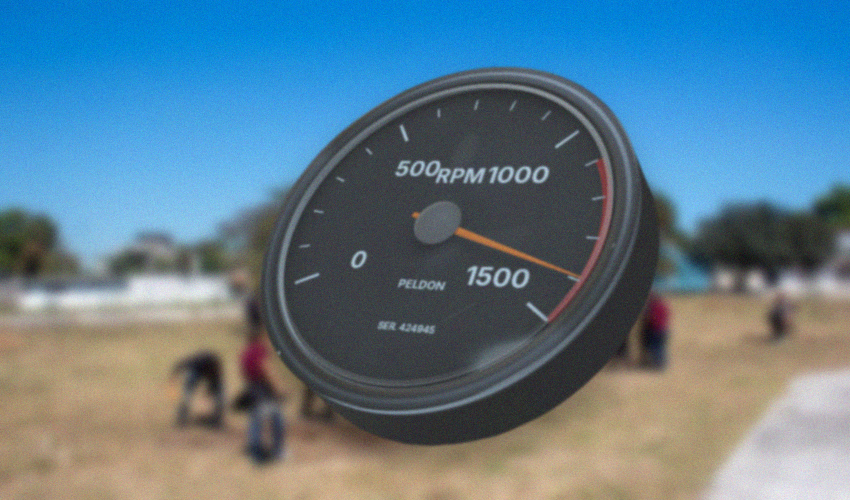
value=1400 unit=rpm
